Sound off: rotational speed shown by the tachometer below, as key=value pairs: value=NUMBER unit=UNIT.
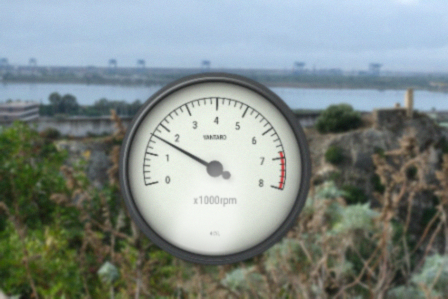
value=1600 unit=rpm
